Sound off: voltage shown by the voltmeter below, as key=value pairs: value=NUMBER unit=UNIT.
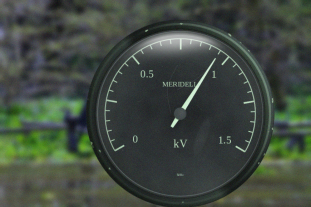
value=0.95 unit=kV
